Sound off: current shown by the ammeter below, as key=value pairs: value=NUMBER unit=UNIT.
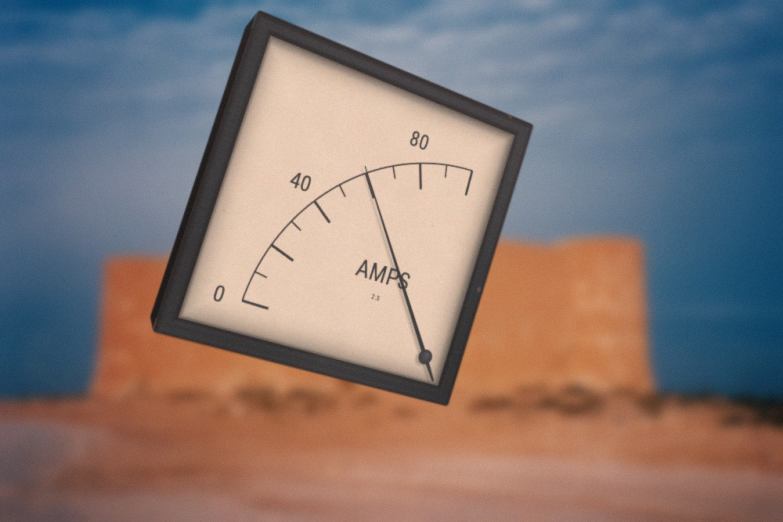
value=60 unit=A
